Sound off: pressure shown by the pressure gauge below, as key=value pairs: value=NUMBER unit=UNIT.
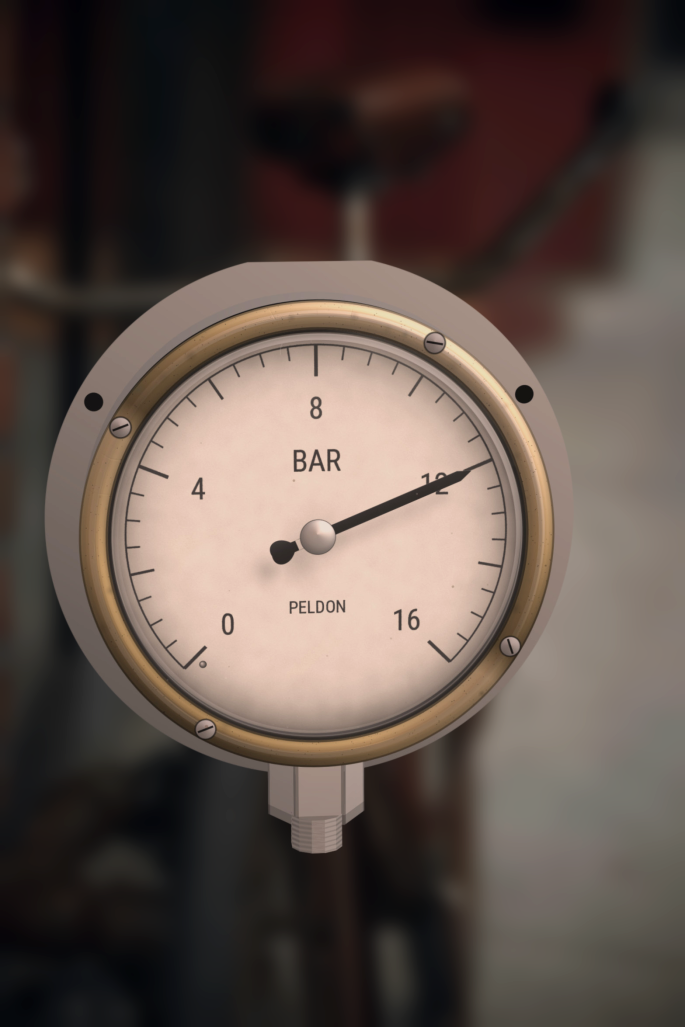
value=12 unit=bar
